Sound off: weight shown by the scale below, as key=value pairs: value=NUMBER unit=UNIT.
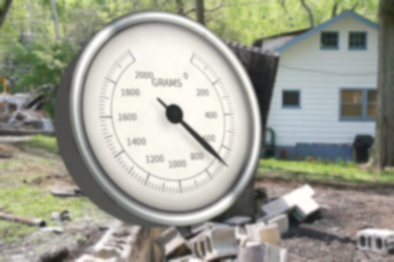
value=700 unit=g
